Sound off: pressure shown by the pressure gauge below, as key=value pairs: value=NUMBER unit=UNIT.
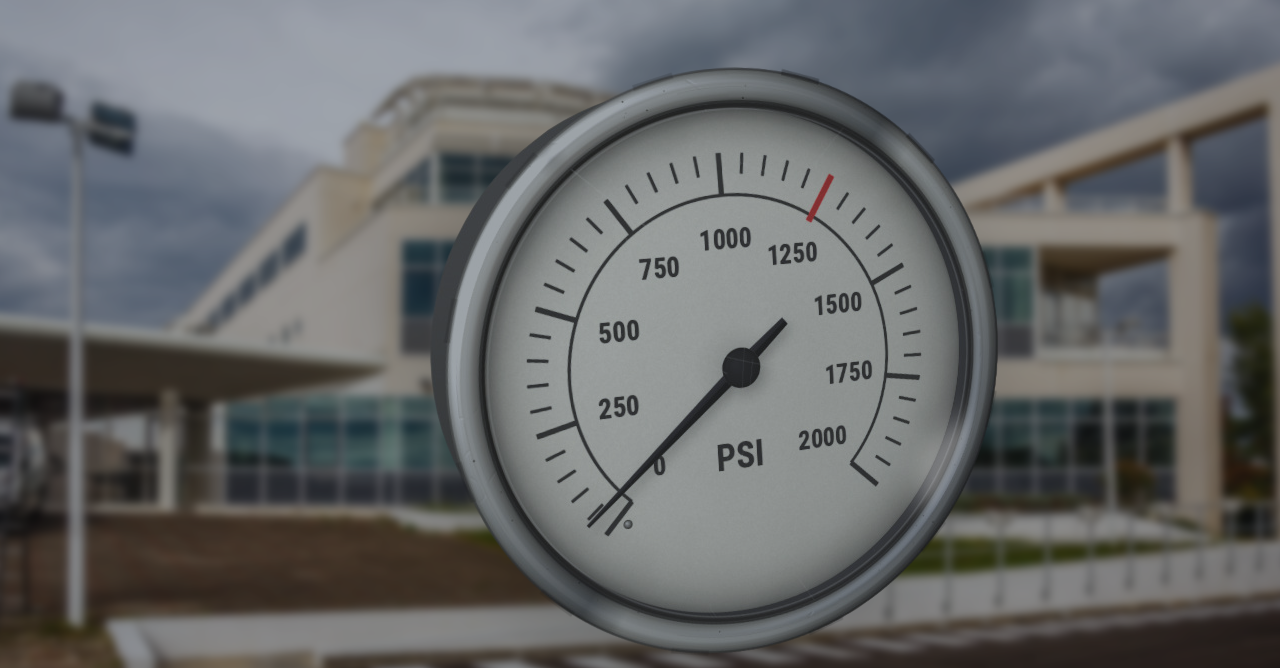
value=50 unit=psi
